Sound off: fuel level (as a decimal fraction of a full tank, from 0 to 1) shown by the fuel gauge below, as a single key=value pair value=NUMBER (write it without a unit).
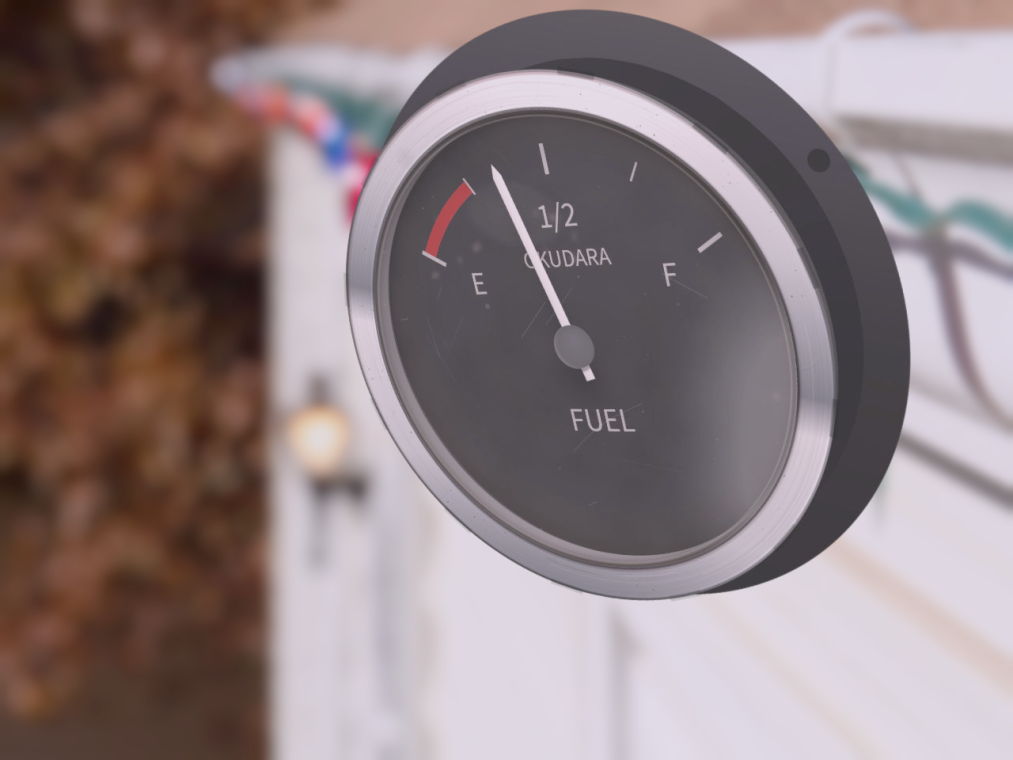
value=0.375
